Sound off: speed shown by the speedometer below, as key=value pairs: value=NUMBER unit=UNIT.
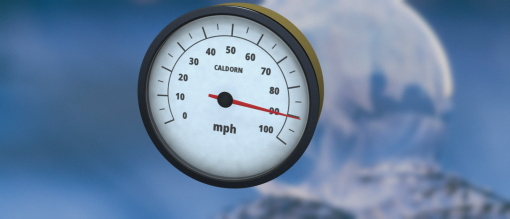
value=90 unit=mph
